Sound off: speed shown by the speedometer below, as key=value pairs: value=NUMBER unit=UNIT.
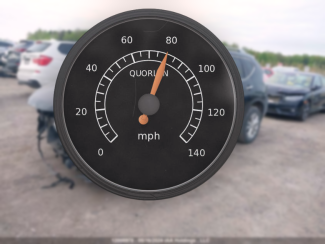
value=80 unit=mph
